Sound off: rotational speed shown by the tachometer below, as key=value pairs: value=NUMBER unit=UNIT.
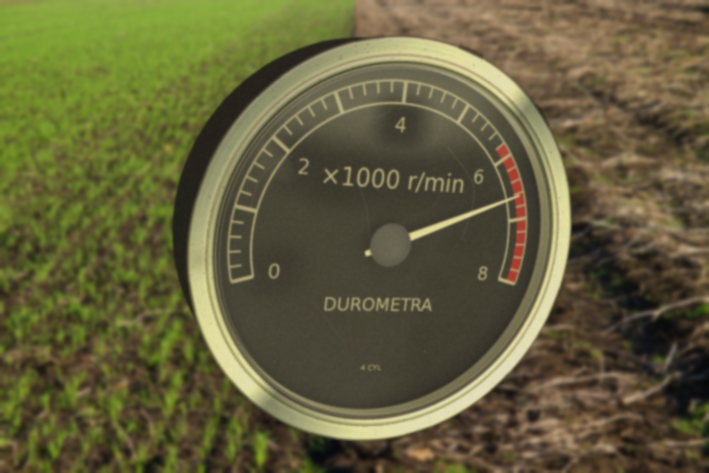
value=6600 unit=rpm
